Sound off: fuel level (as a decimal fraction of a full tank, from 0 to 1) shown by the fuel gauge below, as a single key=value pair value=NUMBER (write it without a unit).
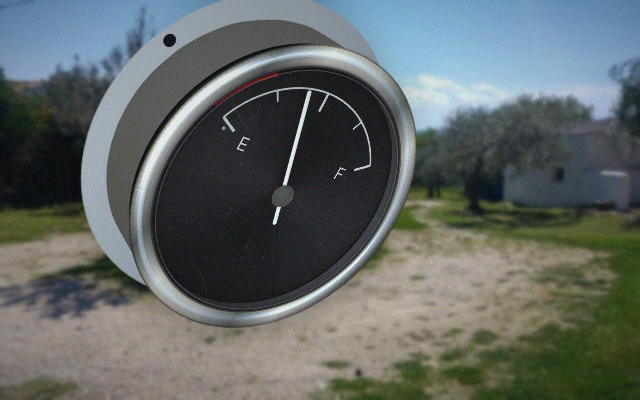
value=0.375
